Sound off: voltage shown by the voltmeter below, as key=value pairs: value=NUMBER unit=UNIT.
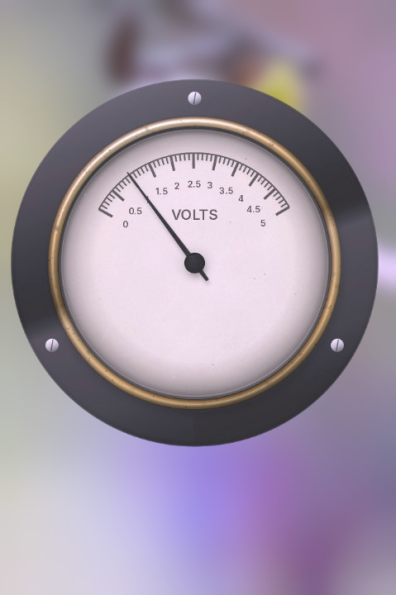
value=1 unit=V
